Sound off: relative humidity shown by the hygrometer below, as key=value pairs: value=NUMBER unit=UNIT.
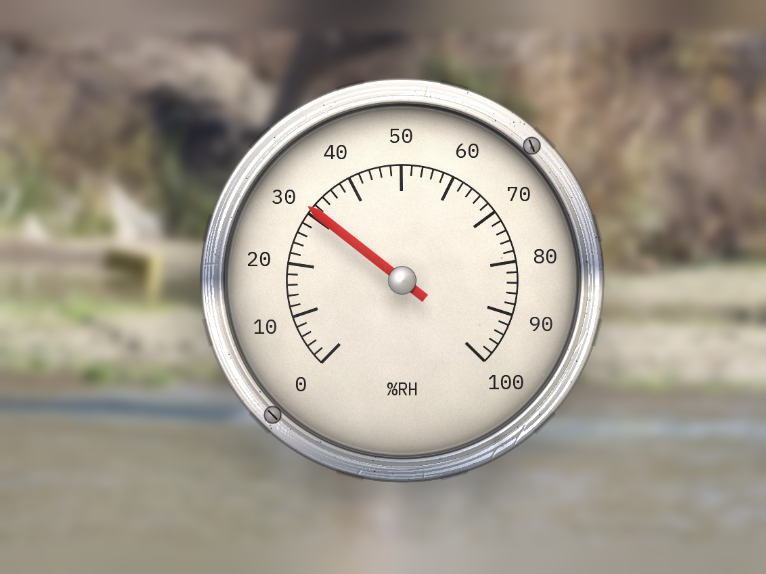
value=31 unit=%
